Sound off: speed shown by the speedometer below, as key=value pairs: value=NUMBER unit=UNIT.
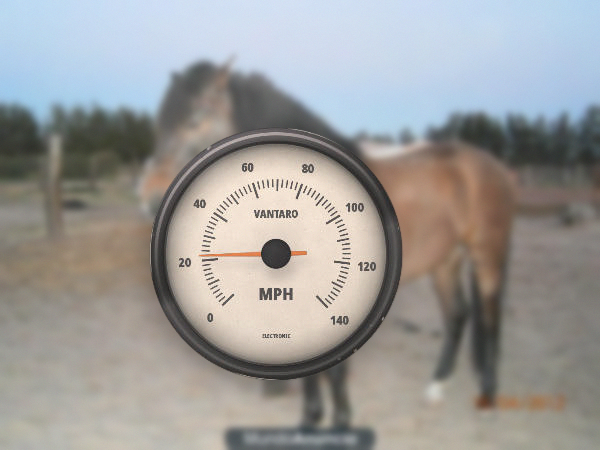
value=22 unit=mph
